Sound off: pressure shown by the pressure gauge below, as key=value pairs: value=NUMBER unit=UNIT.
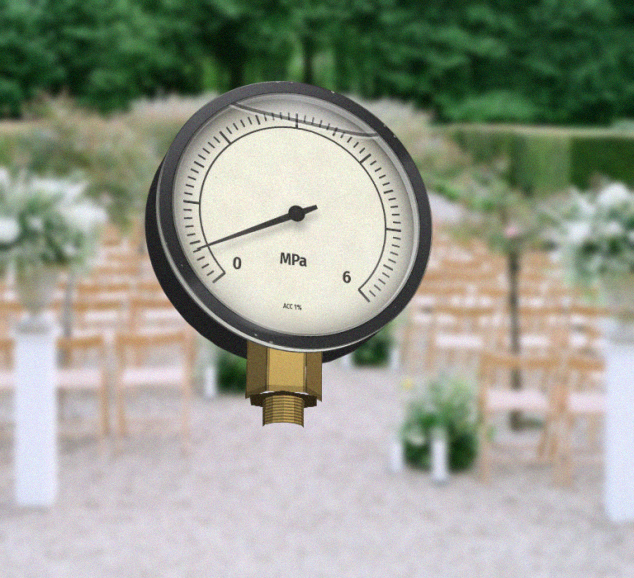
value=0.4 unit=MPa
